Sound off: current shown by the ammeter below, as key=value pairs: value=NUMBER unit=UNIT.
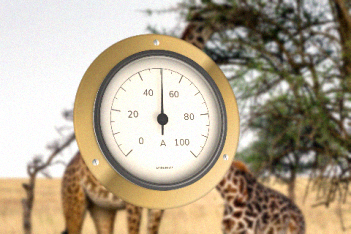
value=50 unit=A
